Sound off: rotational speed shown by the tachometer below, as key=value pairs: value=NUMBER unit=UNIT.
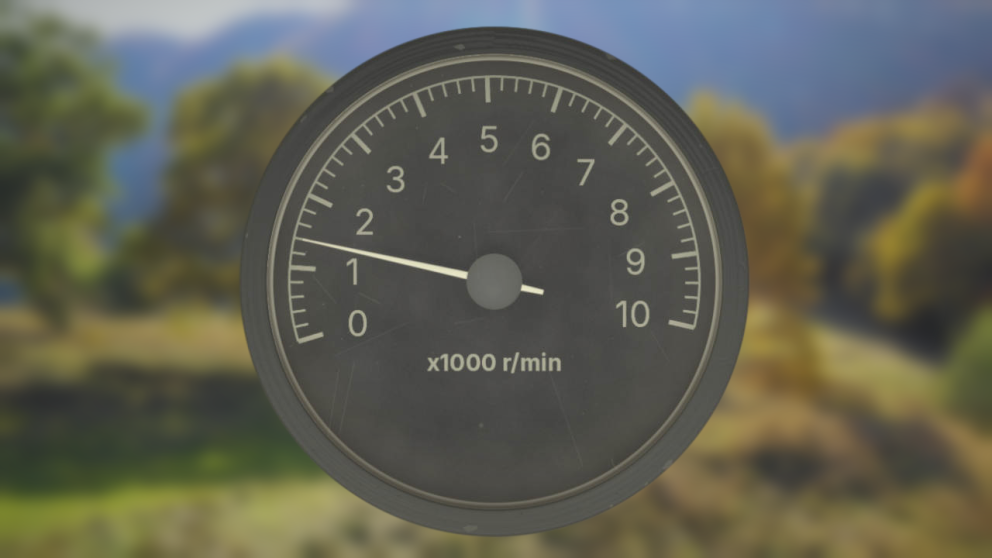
value=1400 unit=rpm
